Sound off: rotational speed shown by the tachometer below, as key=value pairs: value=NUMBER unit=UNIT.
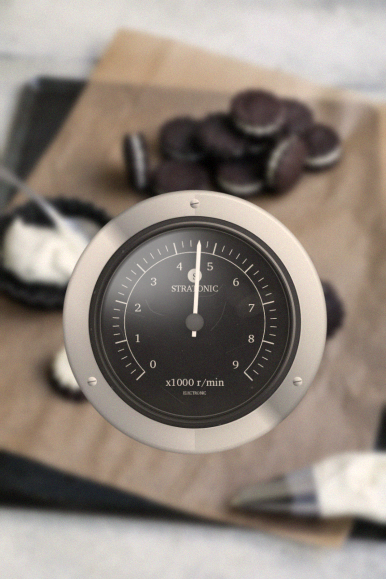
value=4600 unit=rpm
